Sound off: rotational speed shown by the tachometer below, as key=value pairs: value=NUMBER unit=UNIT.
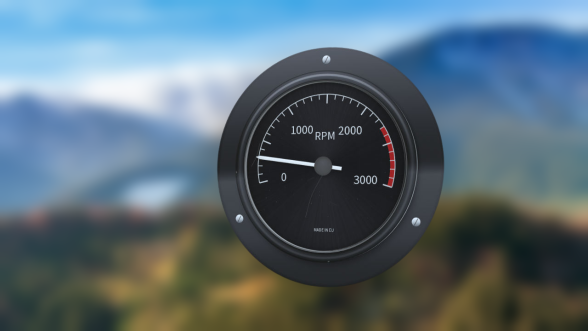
value=300 unit=rpm
